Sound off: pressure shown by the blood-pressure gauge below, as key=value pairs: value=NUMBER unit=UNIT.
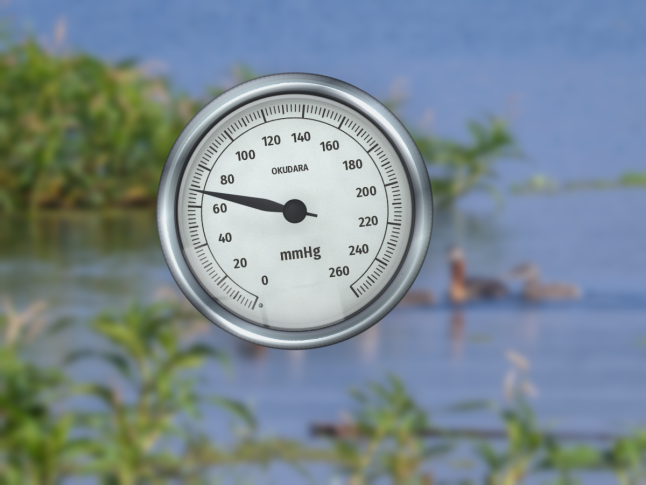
value=68 unit=mmHg
